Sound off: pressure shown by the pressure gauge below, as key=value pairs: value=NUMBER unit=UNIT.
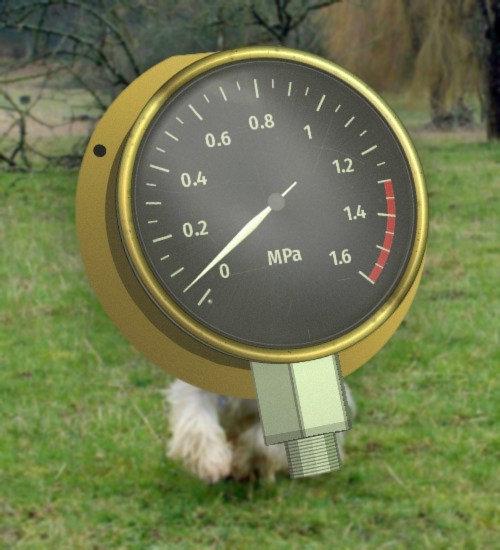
value=0.05 unit=MPa
